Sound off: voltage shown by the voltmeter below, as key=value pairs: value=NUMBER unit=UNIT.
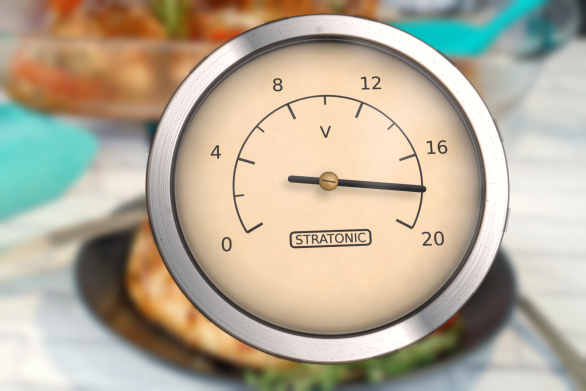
value=18 unit=V
